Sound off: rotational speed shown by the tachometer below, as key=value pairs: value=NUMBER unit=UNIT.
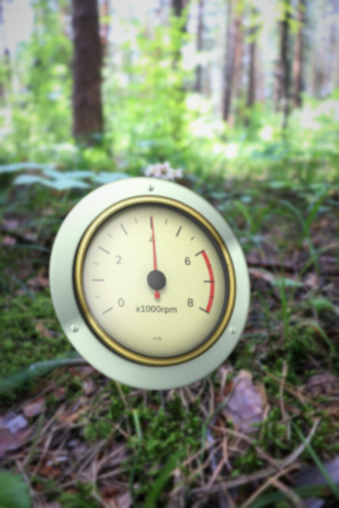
value=4000 unit=rpm
